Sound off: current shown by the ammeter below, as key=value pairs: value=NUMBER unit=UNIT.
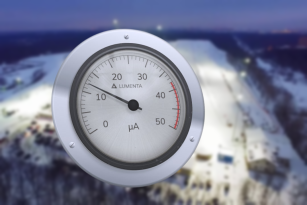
value=12 unit=µA
